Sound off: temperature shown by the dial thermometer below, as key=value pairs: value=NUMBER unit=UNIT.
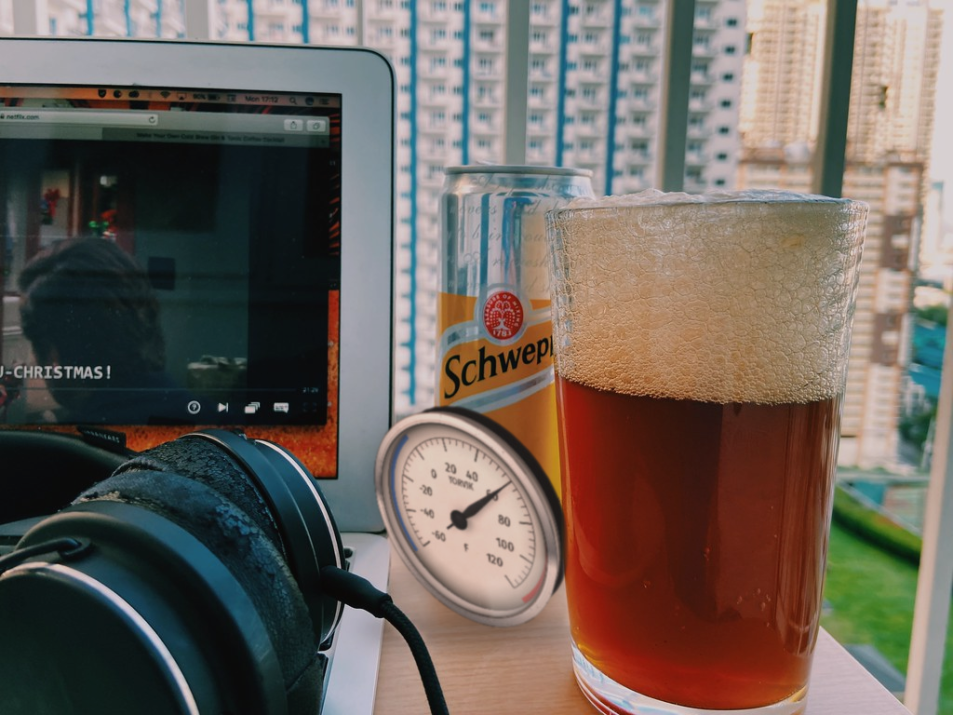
value=60 unit=°F
